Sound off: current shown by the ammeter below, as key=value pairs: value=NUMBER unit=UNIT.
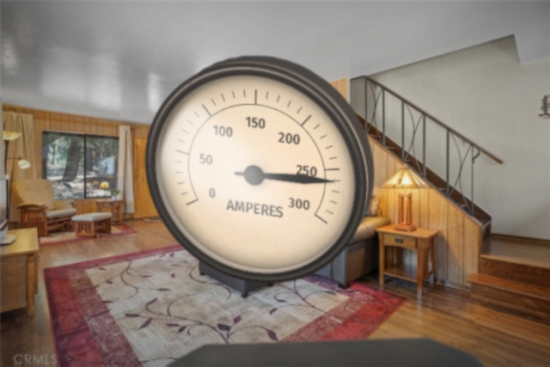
value=260 unit=A
